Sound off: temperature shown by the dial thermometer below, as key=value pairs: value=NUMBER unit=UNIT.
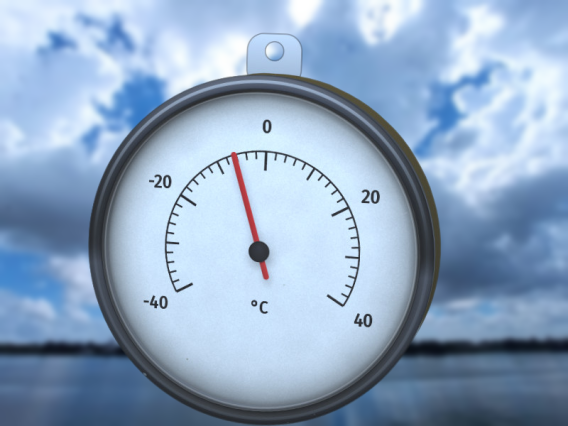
value=-6 unit=°C
